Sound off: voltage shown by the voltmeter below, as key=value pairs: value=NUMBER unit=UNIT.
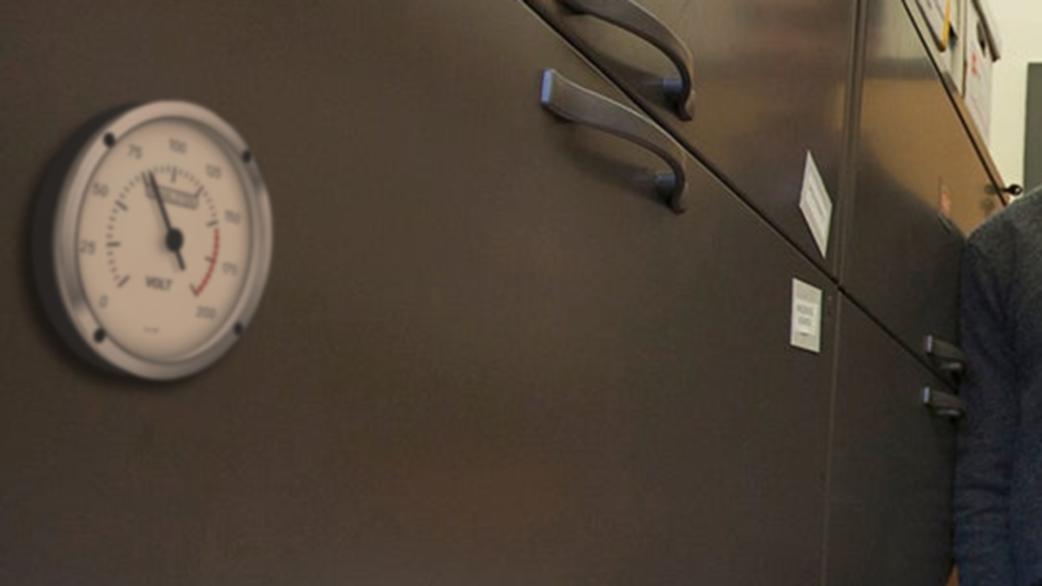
value=75 unit=V
